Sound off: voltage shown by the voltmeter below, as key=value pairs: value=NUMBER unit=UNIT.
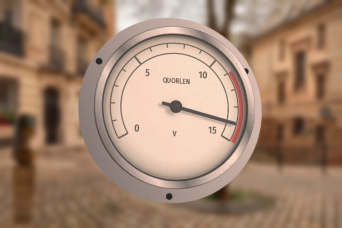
value=14 unit=V
